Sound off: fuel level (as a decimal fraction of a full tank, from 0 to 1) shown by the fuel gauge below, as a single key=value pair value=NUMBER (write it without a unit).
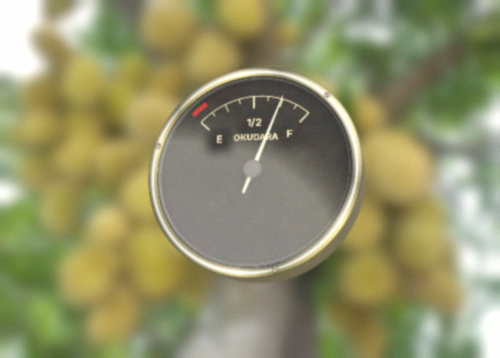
value=0.75
